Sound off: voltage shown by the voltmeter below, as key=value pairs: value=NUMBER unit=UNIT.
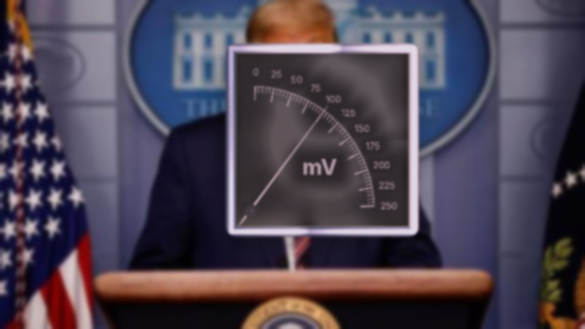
value=100 unit=mV
